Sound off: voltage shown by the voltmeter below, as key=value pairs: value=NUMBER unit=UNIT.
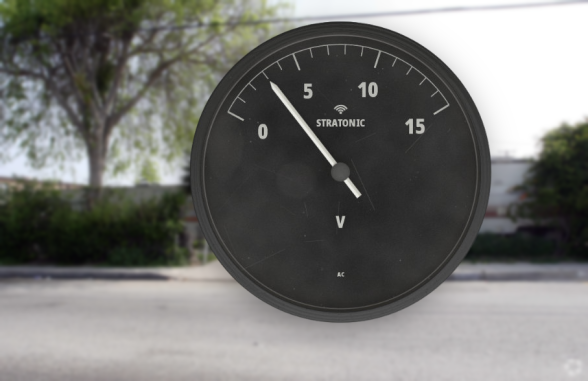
value=3 unit=V
